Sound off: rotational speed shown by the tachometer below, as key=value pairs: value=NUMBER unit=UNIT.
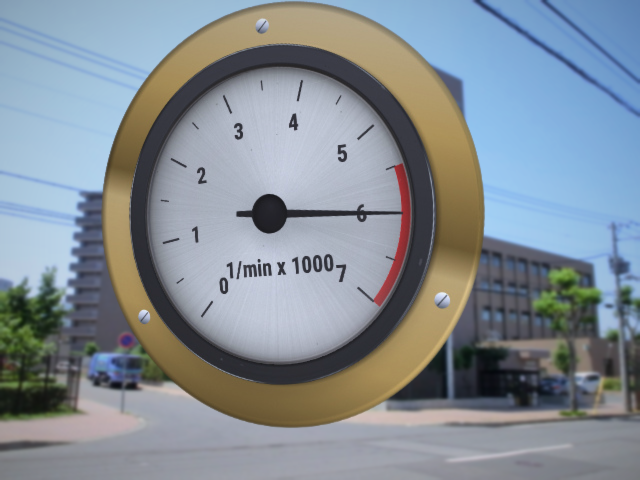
value=6000 unit=rpm
